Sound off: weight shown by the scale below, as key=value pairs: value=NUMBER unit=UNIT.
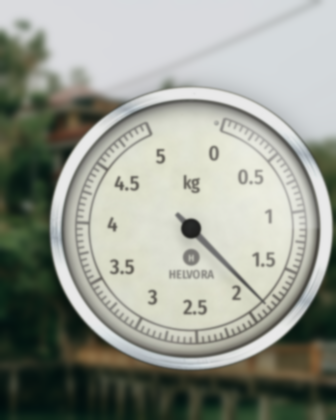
value=1.85 unit=kg
